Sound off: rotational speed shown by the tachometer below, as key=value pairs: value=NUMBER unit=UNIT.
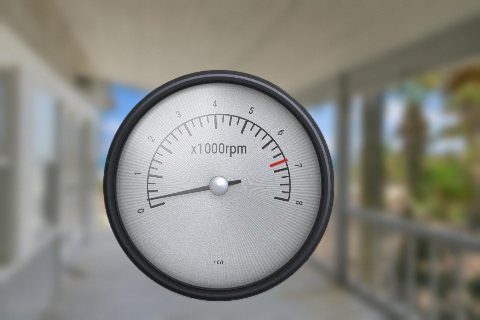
value=250 unit=rpm
